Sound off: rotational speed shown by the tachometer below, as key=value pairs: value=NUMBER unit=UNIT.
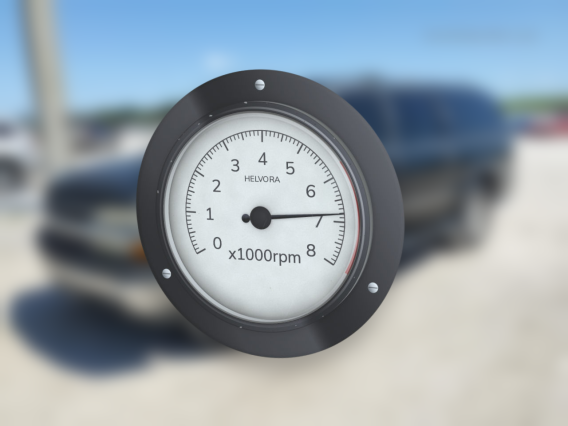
value=6800 unit=rpm
